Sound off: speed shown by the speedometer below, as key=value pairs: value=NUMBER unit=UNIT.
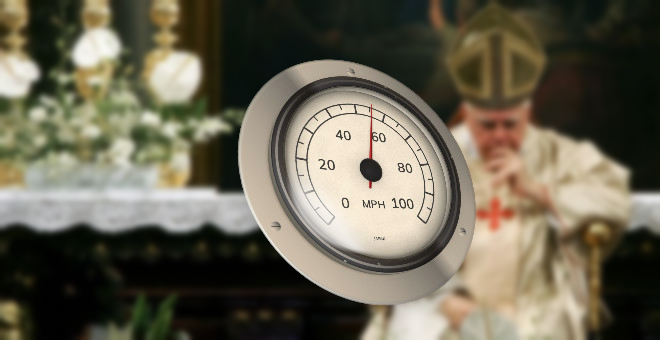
value=55 unit=mph
